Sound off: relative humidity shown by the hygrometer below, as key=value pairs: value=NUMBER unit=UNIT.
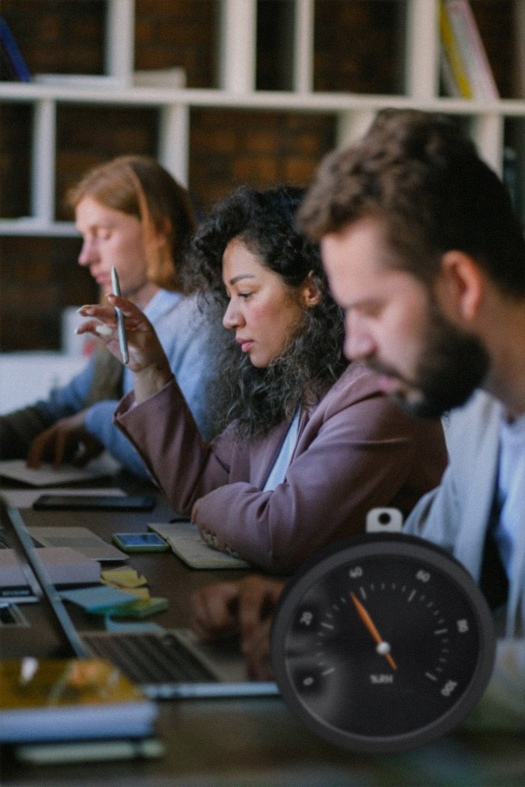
value=36 unit=%
